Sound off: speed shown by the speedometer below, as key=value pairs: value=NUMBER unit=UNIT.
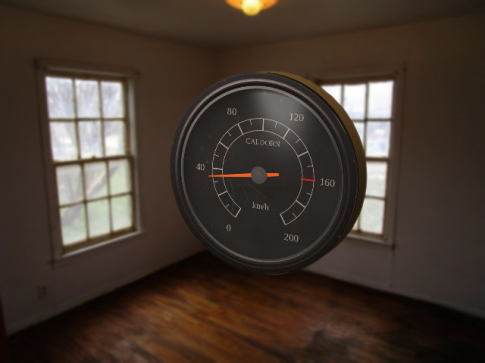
value=35 unit=km/h
